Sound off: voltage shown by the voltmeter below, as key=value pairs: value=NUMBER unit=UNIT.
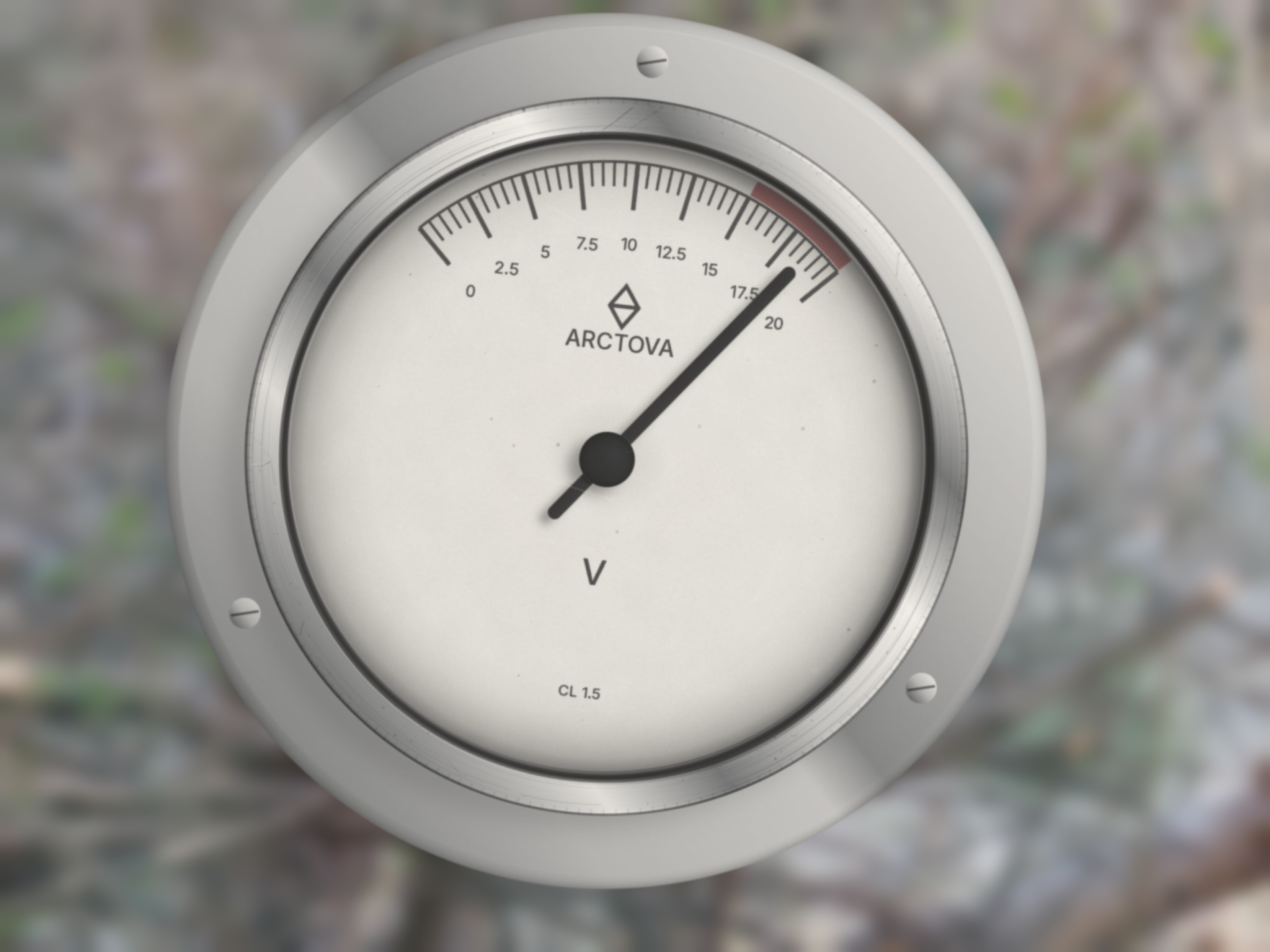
value=18.5 unit=V
